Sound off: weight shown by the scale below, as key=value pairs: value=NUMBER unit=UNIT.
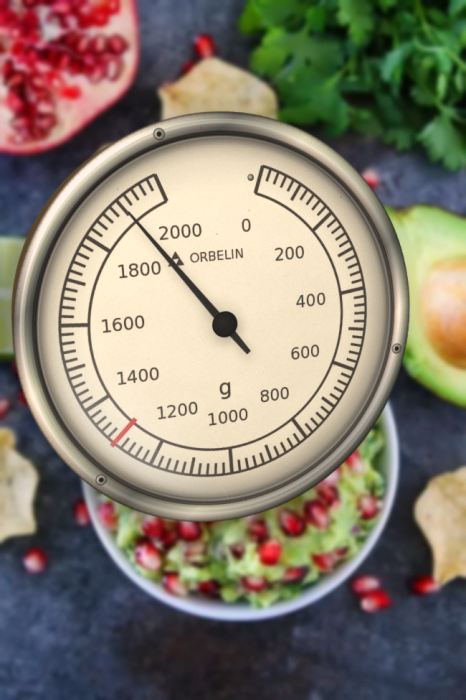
value=1900 unit=g
